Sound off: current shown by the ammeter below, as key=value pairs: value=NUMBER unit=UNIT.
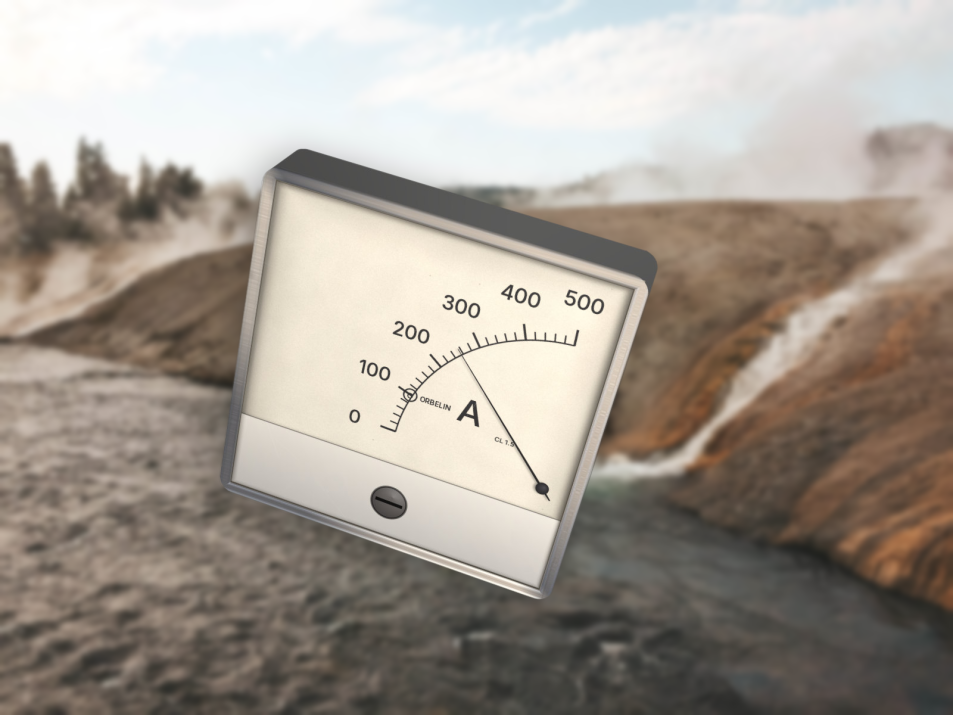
value=260 unit=A
